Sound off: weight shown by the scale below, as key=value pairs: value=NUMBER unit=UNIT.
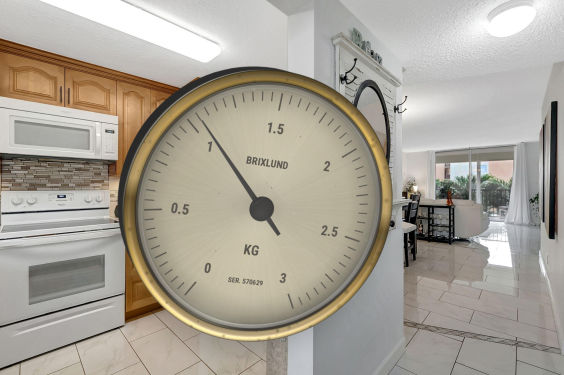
value=1.05 unit=kg
